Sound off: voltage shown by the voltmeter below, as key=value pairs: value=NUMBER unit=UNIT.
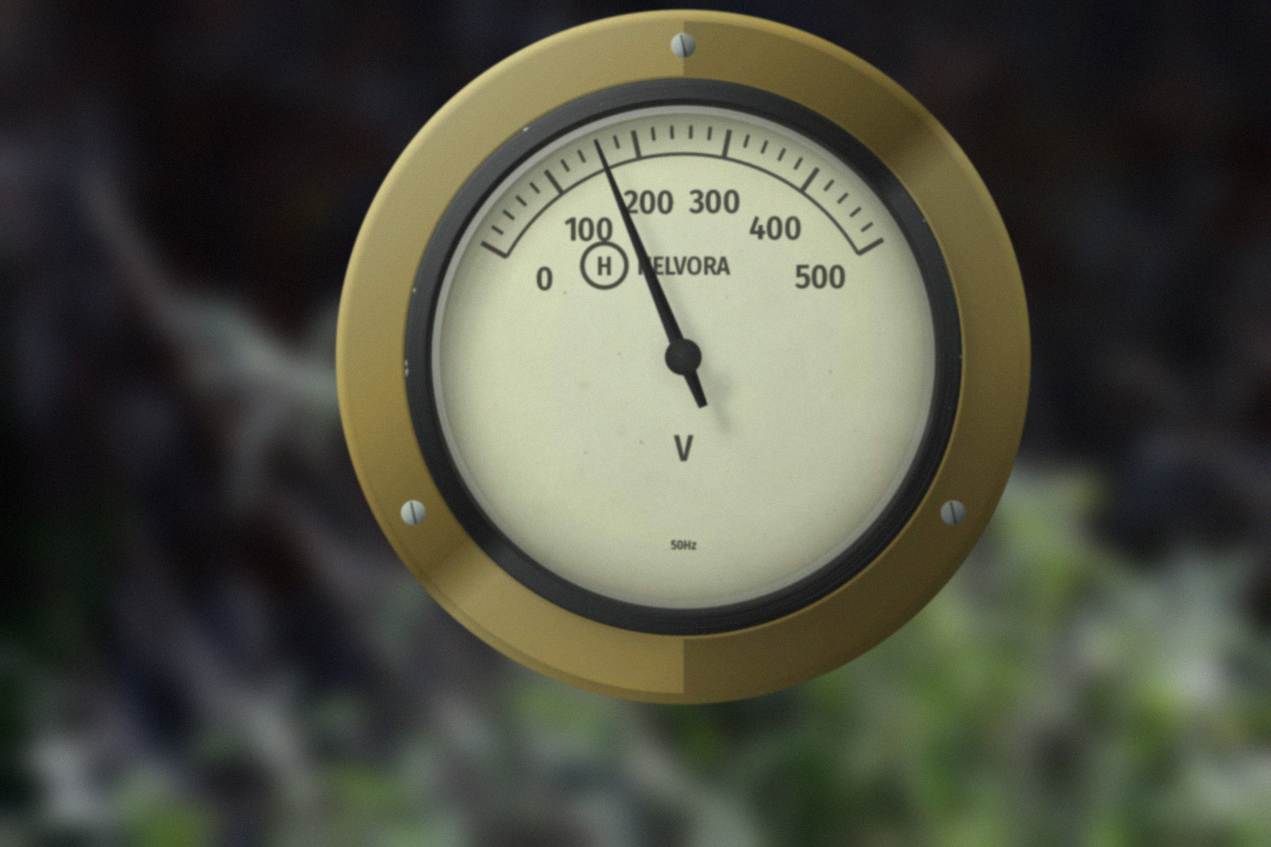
value=160 unit=V
